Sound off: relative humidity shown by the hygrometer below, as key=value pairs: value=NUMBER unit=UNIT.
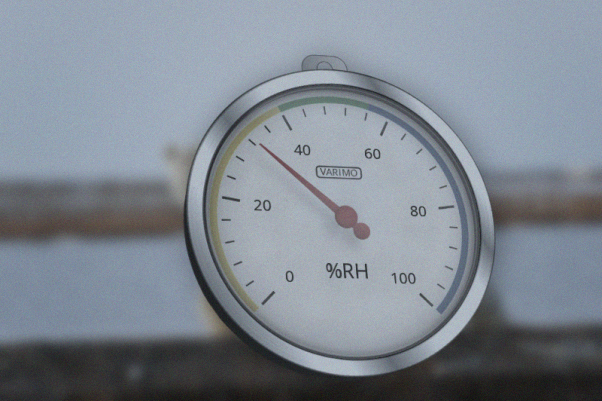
value=32 unit=%
